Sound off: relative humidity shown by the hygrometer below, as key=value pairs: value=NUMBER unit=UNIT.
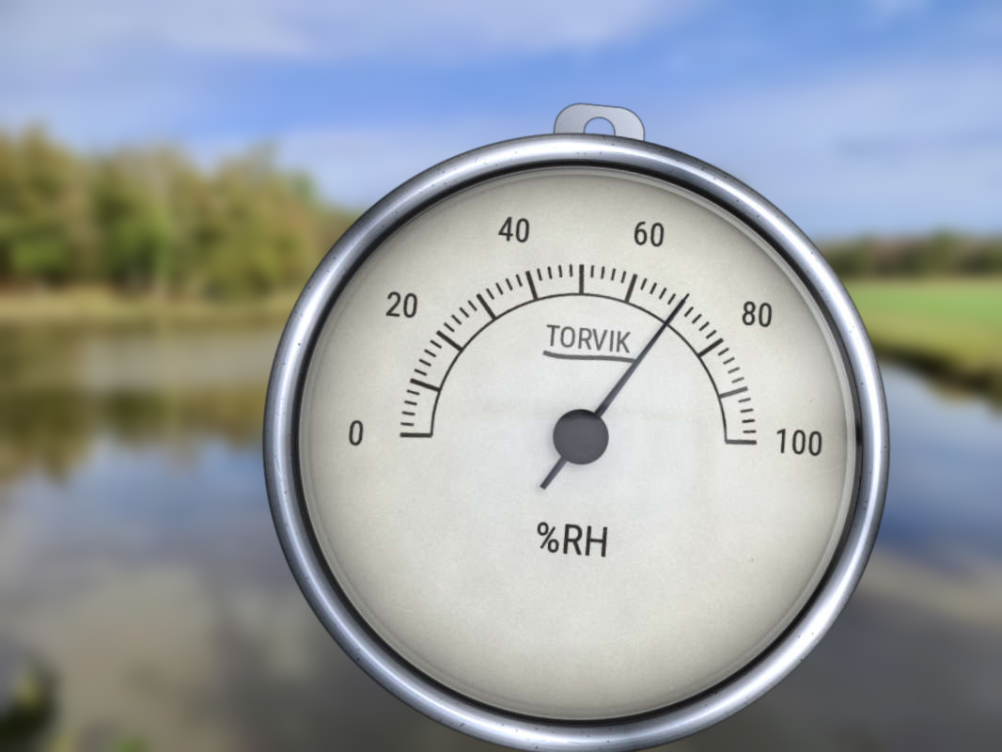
value=70 unit=%
